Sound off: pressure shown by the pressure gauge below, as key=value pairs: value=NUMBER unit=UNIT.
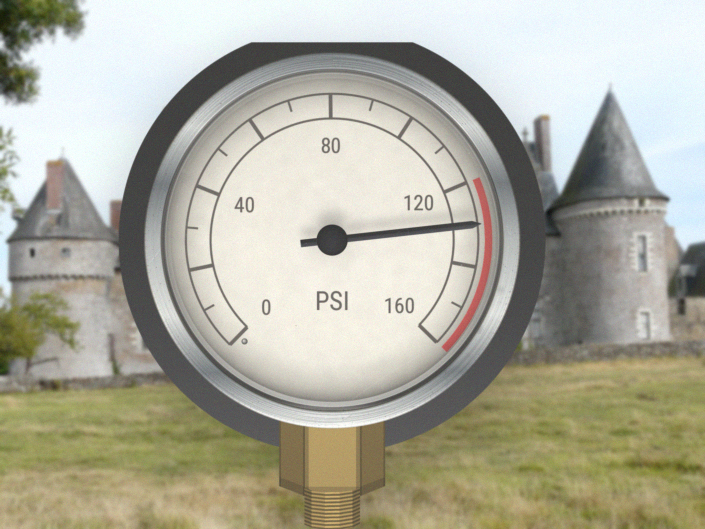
value=130 unit=psi
